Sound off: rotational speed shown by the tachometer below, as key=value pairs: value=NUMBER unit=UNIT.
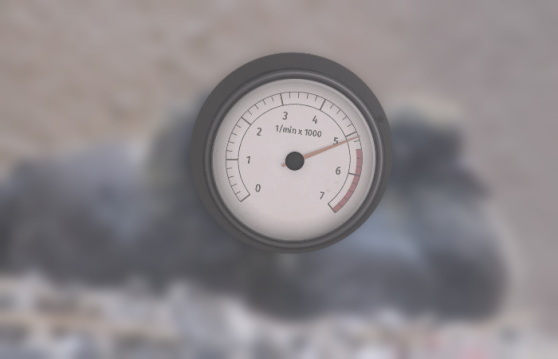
value=5100 unit=rpm
